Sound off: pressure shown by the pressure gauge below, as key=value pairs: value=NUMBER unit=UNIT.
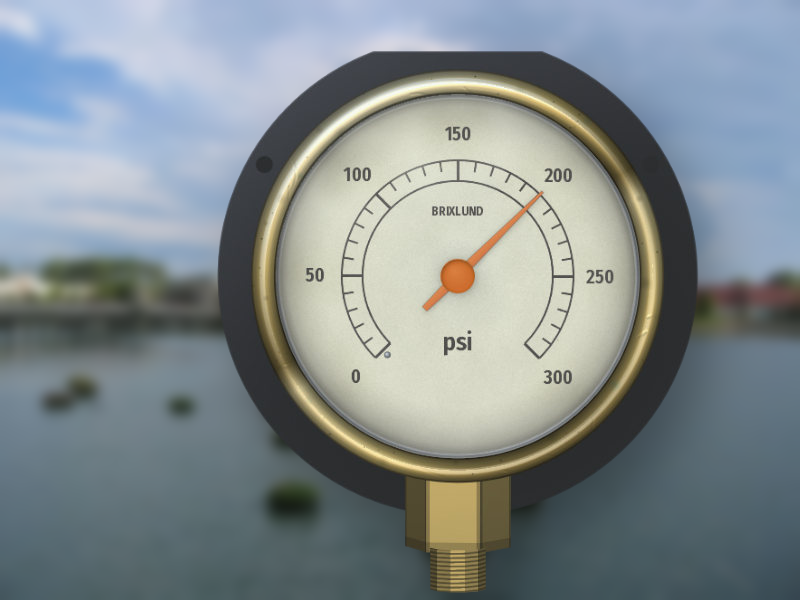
value=200 unit=psi
